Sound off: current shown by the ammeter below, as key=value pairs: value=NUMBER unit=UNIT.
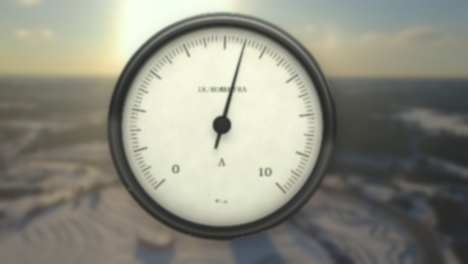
value=5.5 unit=A
